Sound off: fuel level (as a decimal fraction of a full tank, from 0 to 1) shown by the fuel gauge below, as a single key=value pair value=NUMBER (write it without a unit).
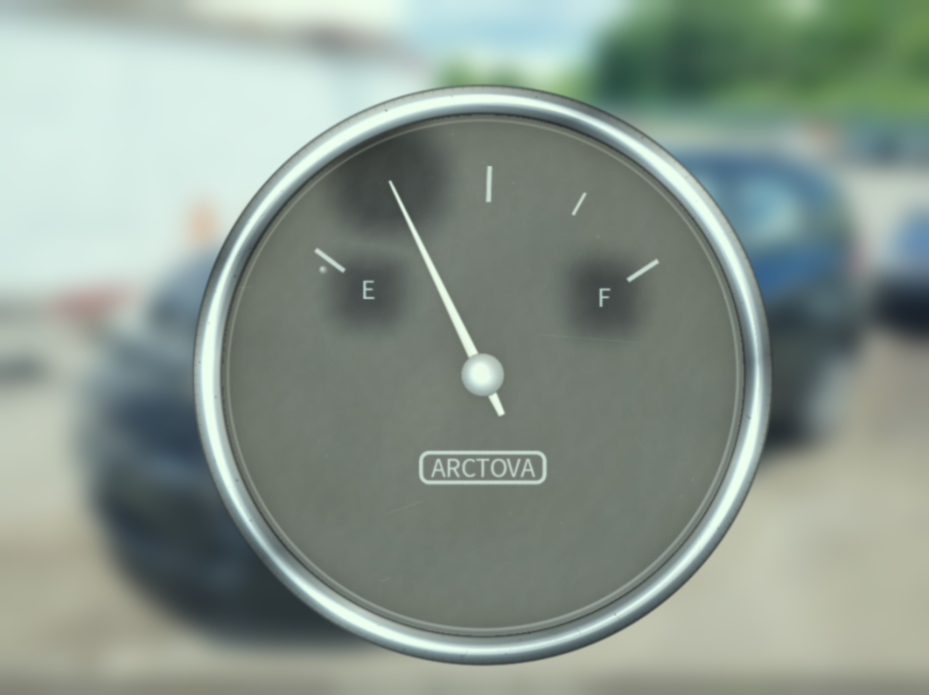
value=0.25
